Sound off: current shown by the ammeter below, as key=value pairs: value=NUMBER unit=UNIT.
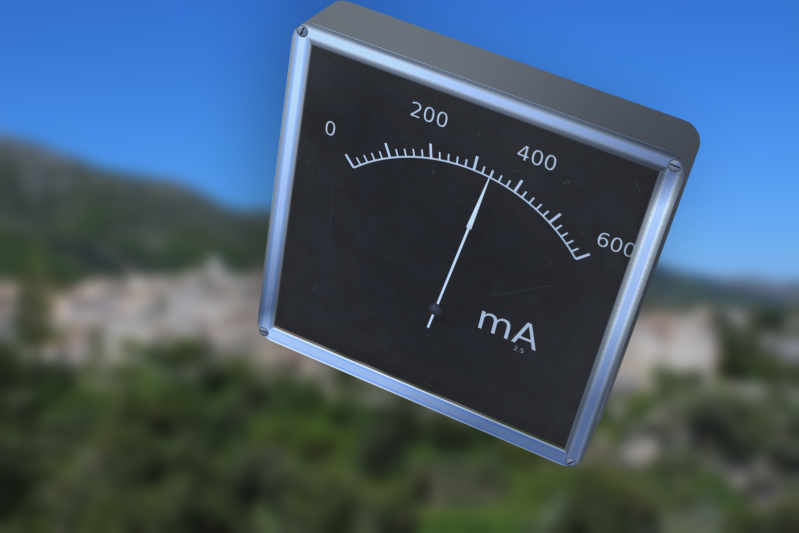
value=340 unit=mA
